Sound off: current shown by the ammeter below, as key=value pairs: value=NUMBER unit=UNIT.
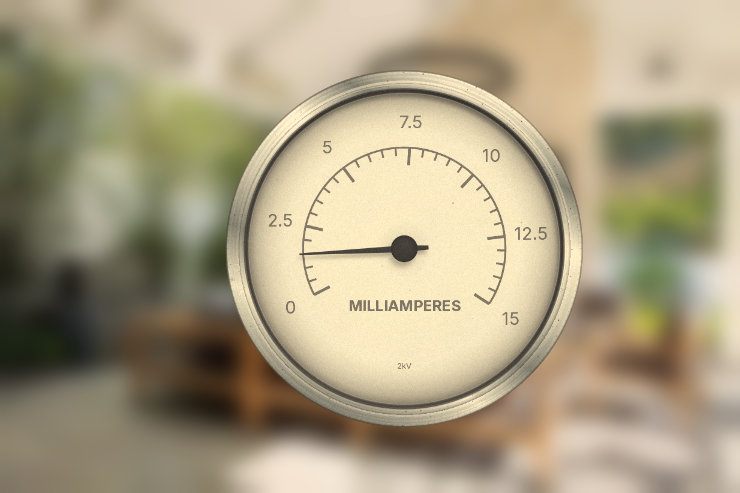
value=1.5 unit=mA
